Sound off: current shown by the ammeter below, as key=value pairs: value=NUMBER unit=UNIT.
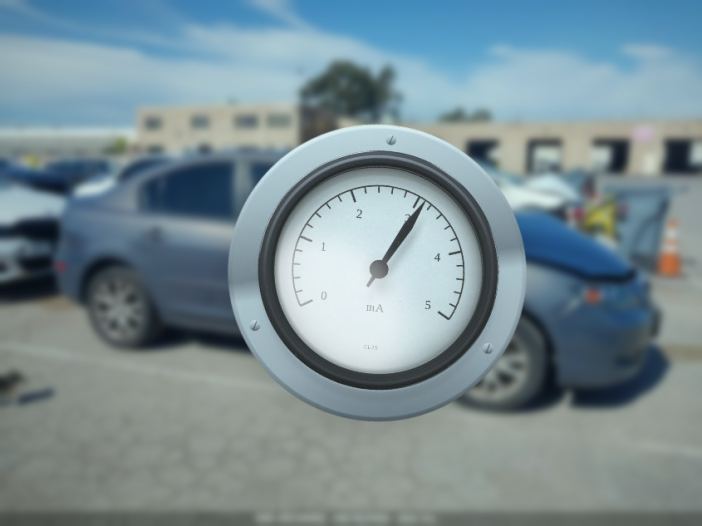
value=3.1 unit=mA
